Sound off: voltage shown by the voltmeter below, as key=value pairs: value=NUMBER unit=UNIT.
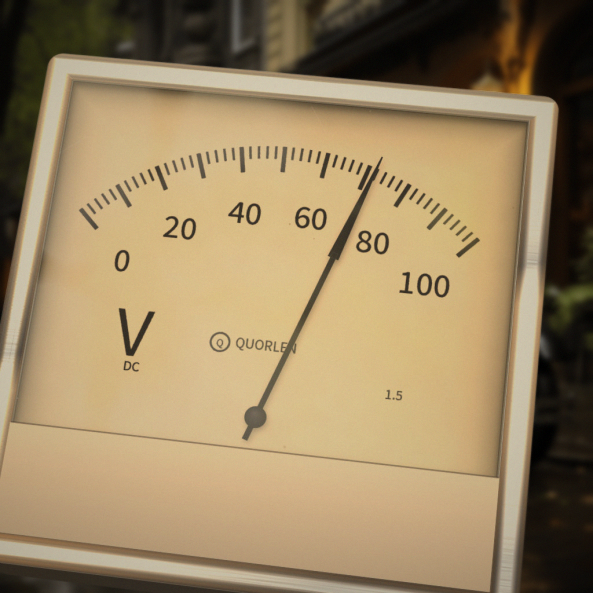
value=72 unit=V
